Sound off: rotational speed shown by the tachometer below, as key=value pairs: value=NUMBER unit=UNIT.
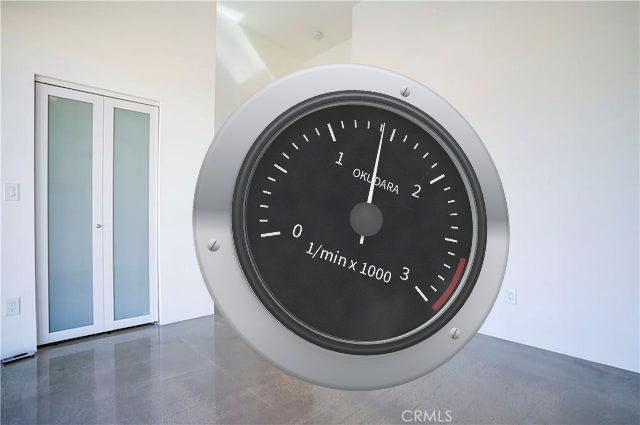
value=1400 unit=rpm
